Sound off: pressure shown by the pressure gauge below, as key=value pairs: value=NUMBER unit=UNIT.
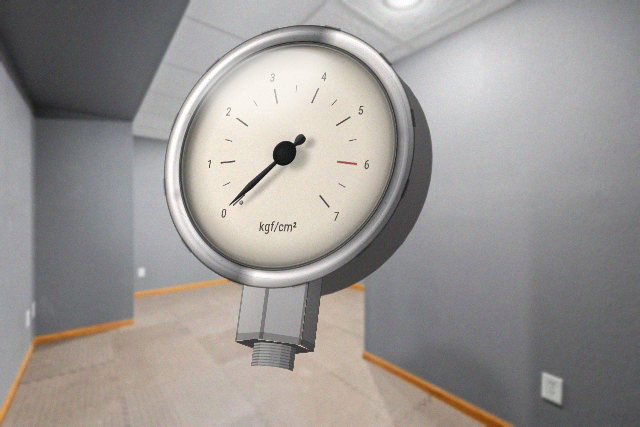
value=0 unit=kg/cm²
